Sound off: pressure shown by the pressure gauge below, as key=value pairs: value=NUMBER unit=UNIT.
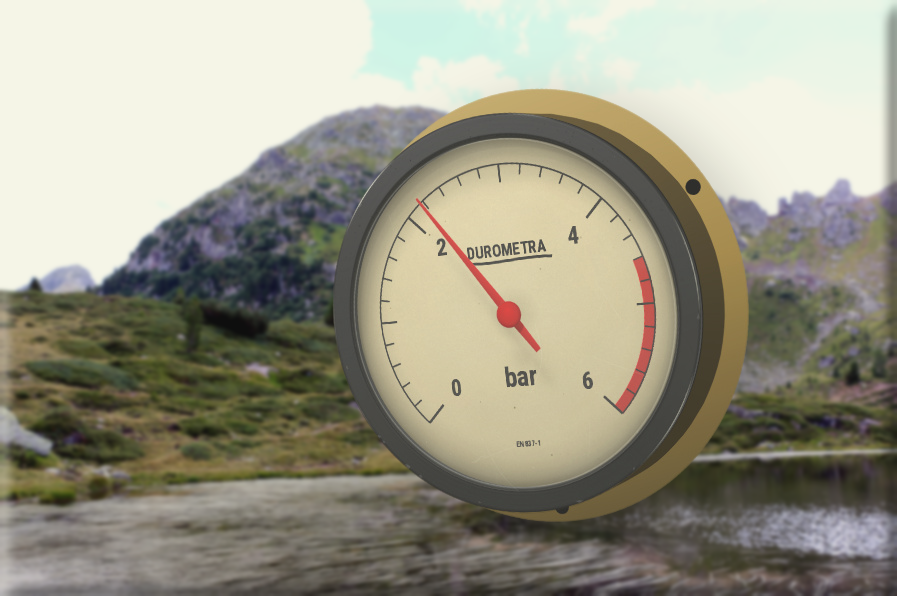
value=2.2 unit=bar
